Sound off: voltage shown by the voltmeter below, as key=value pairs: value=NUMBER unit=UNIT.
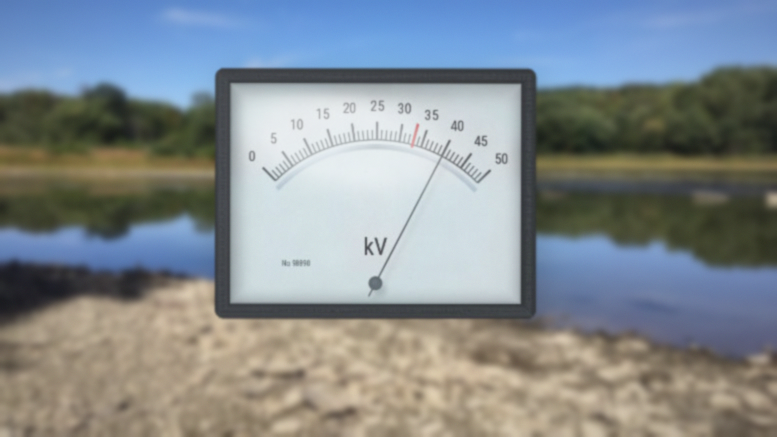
value=40 unit=kV
